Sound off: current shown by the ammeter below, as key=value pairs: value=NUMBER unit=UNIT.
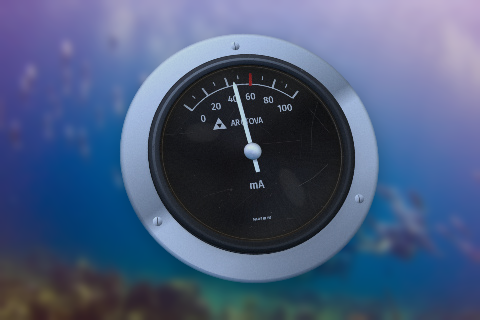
value=45 unit=mA
